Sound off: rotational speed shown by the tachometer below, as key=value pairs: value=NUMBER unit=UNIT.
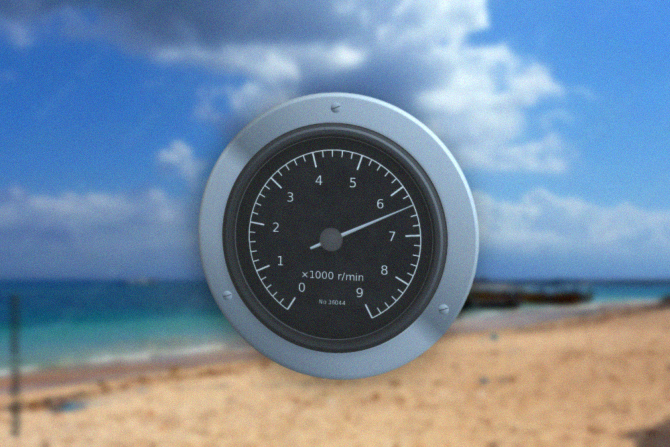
value=6400 unit=rpm
